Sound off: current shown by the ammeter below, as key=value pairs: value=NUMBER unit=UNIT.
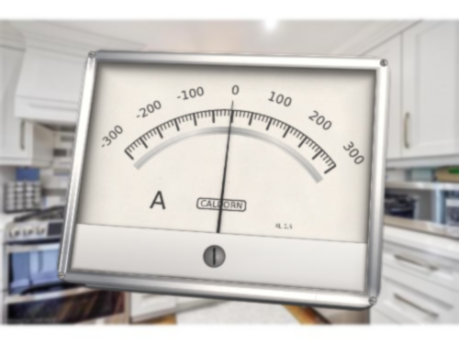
value=0 unit=A
